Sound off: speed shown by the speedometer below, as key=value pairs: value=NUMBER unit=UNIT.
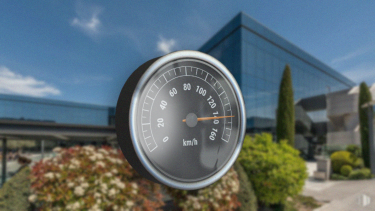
value=140 unit=km/h
